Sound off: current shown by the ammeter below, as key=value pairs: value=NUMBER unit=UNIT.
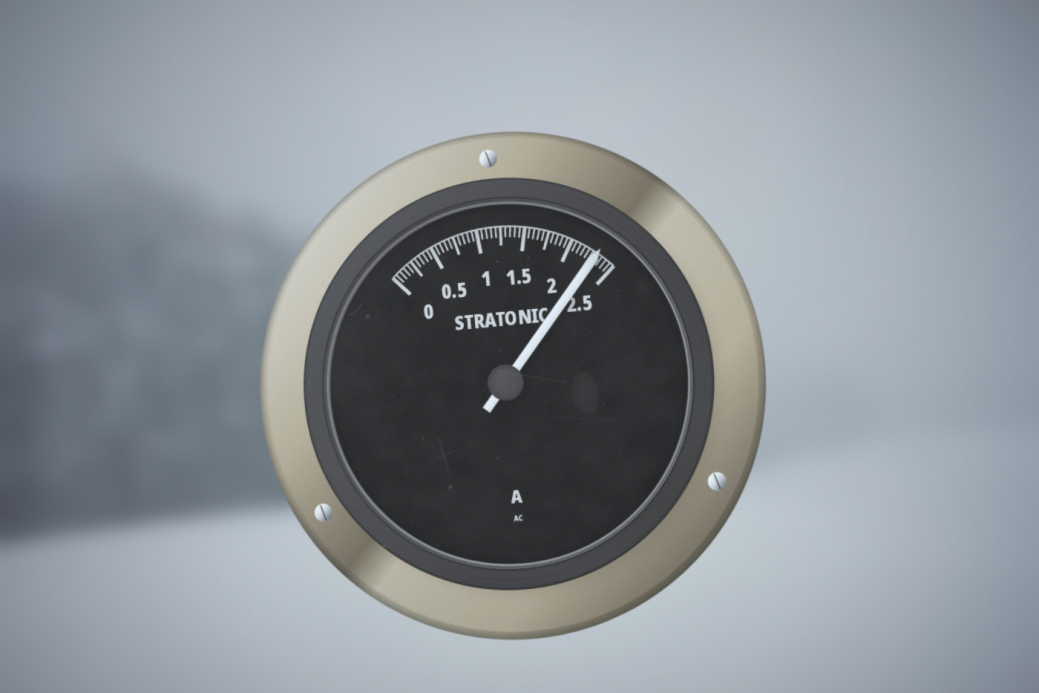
value=2.3 unit=A
